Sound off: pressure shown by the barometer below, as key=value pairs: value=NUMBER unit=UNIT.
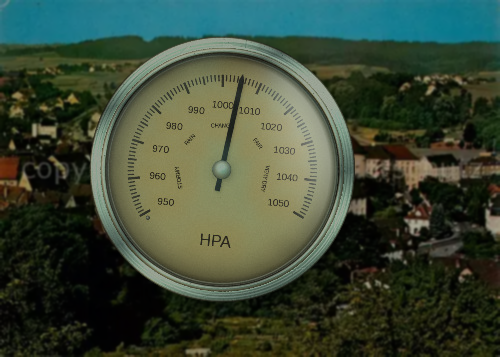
value=1005 unit=hPa
